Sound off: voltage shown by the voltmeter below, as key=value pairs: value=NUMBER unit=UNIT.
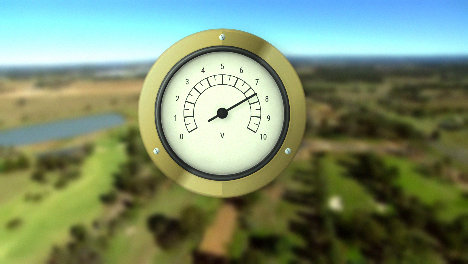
value=7.5 unit=V
